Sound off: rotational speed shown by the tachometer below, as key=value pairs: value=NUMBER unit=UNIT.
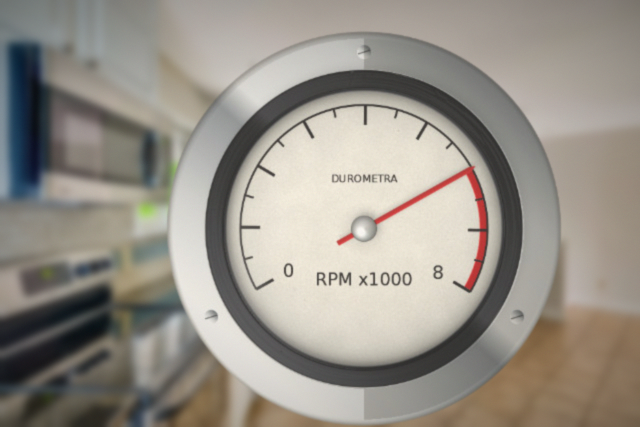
value=6000 unit=rpm
